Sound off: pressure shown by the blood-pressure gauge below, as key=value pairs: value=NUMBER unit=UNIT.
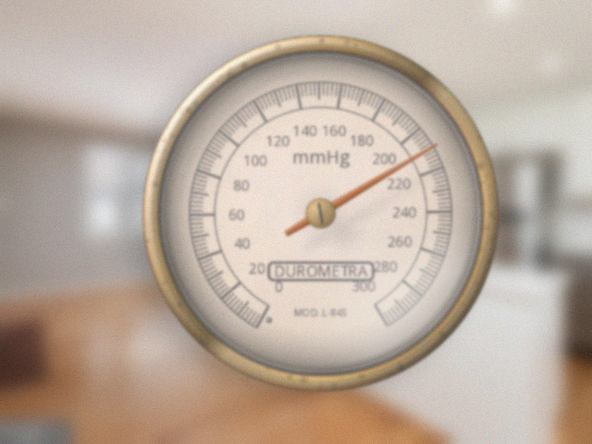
value=210 unit=mmHg
